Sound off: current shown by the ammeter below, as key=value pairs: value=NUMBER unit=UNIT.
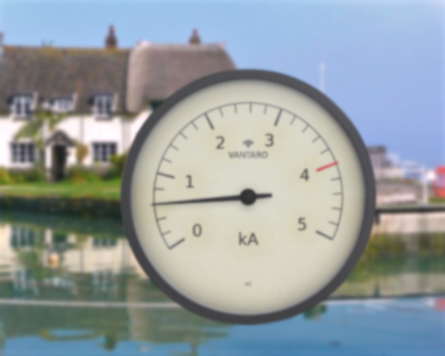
value=0.6 unit=kA
